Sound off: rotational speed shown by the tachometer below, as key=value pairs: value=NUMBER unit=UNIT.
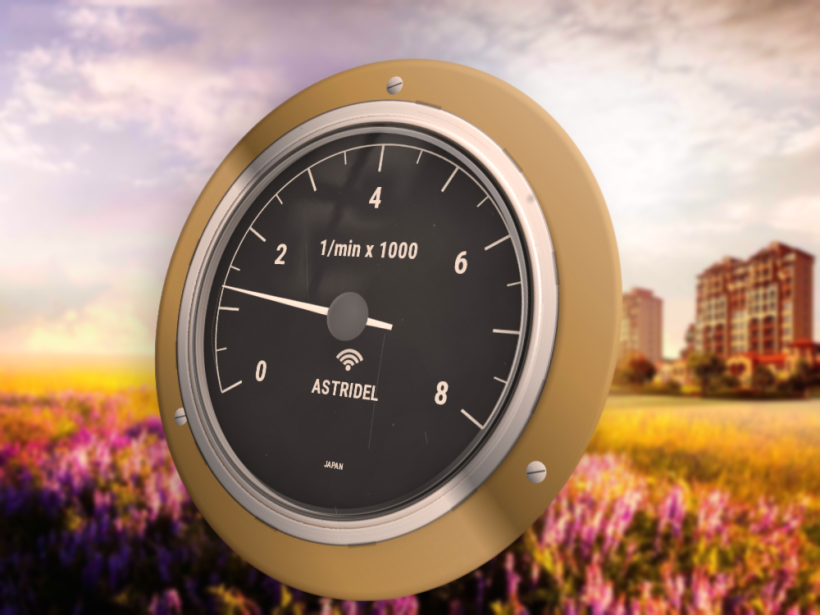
value=1250 unit=rpm
